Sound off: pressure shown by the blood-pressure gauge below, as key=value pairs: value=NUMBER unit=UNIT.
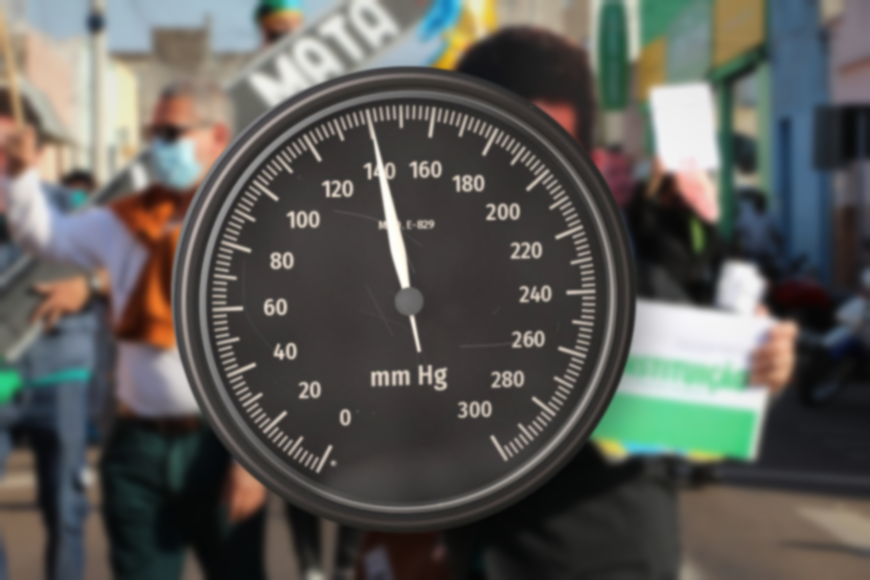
value=140 unit=mmHg
